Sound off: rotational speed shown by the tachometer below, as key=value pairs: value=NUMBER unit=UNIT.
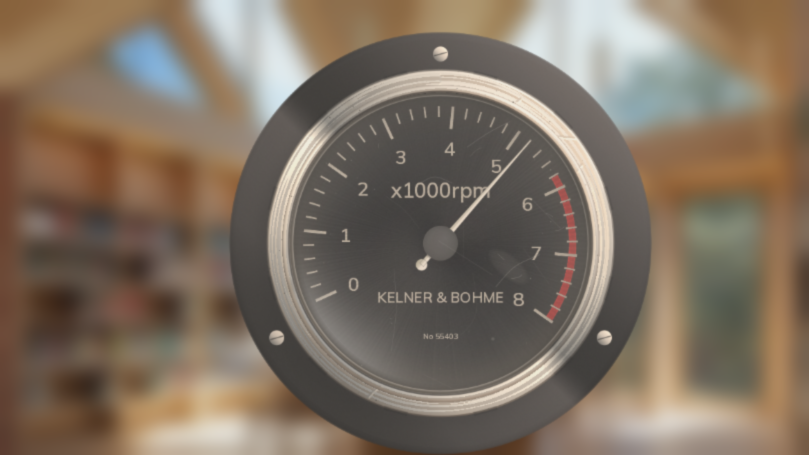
value=5200 unit=rpm
